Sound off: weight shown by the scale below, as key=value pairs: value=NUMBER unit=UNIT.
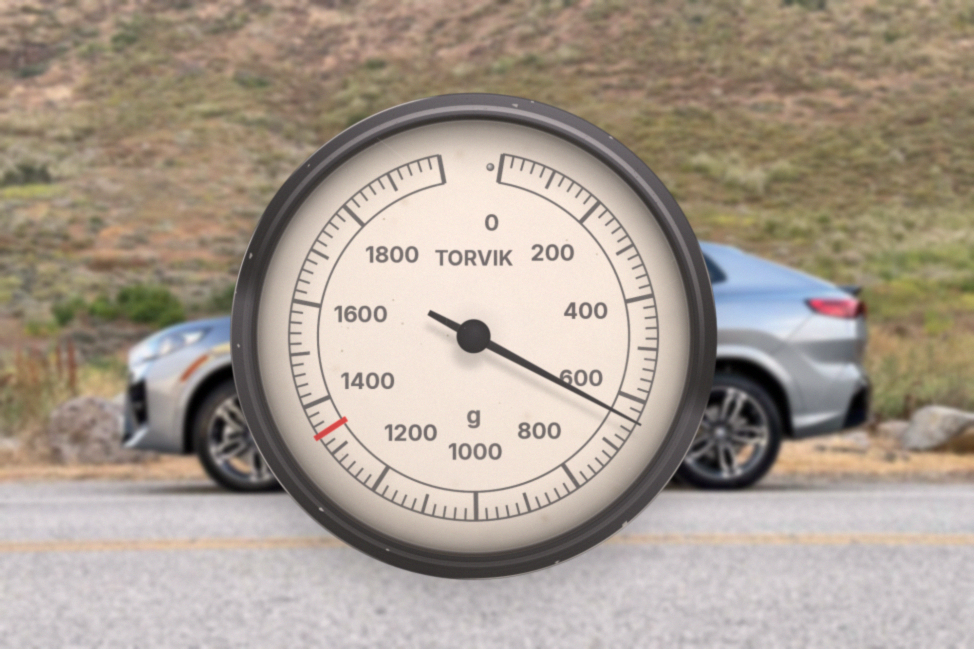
value=640 unit=g
